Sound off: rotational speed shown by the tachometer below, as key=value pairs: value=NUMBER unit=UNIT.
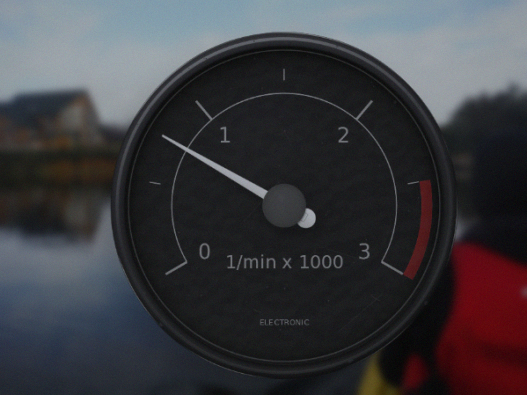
value=750 unit=rpm
